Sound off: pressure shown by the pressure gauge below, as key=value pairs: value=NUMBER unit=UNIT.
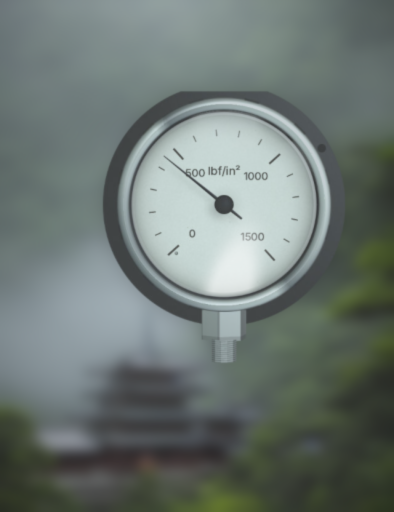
value=450 unit=psi
